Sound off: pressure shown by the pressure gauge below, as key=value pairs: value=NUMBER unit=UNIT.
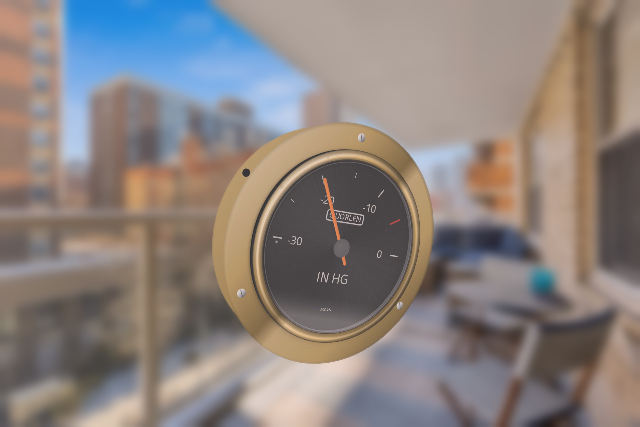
value=-20 unit=inHg
